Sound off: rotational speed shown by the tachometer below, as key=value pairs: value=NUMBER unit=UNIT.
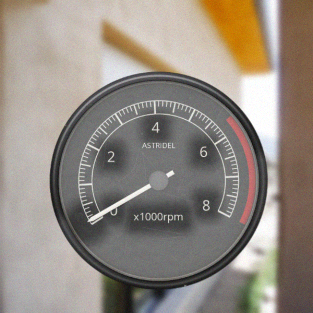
value=100 unit=rpm
